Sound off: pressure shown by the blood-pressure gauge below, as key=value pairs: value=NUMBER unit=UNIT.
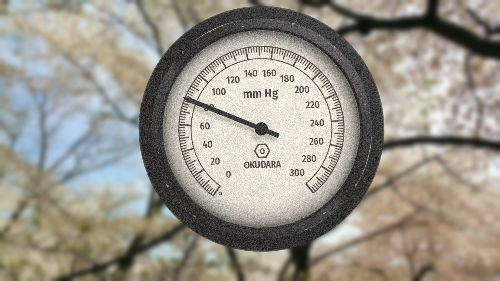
value=80 unit=mmHg
